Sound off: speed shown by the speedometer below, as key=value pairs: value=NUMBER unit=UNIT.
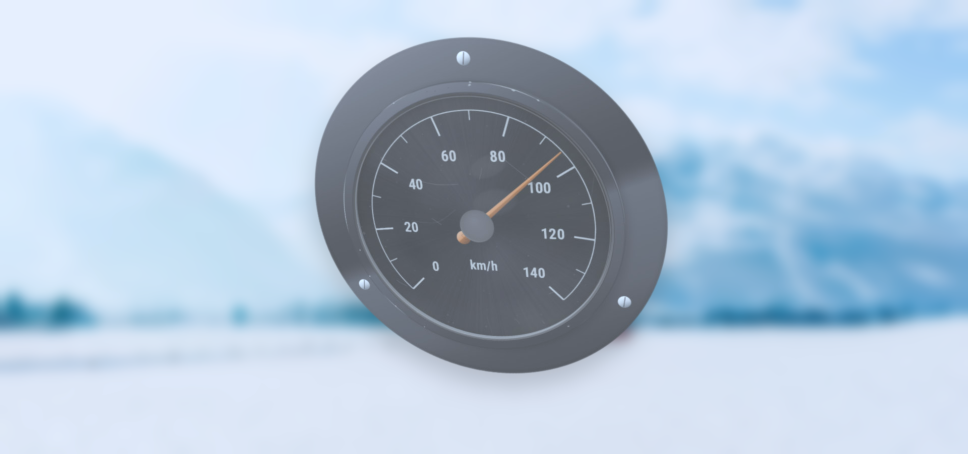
value=95 unit=km/h
